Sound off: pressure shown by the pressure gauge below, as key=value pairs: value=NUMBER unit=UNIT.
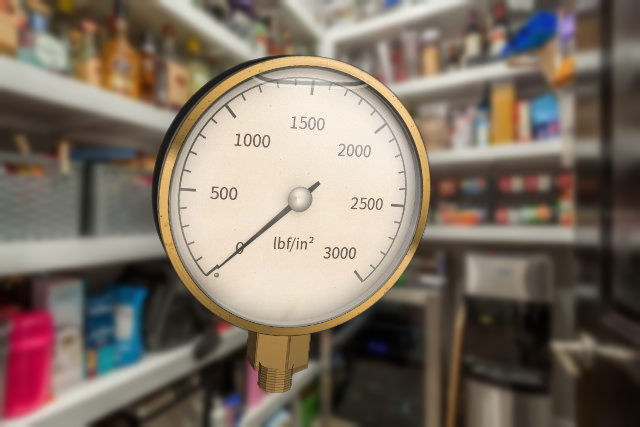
value=0 unit=psi
